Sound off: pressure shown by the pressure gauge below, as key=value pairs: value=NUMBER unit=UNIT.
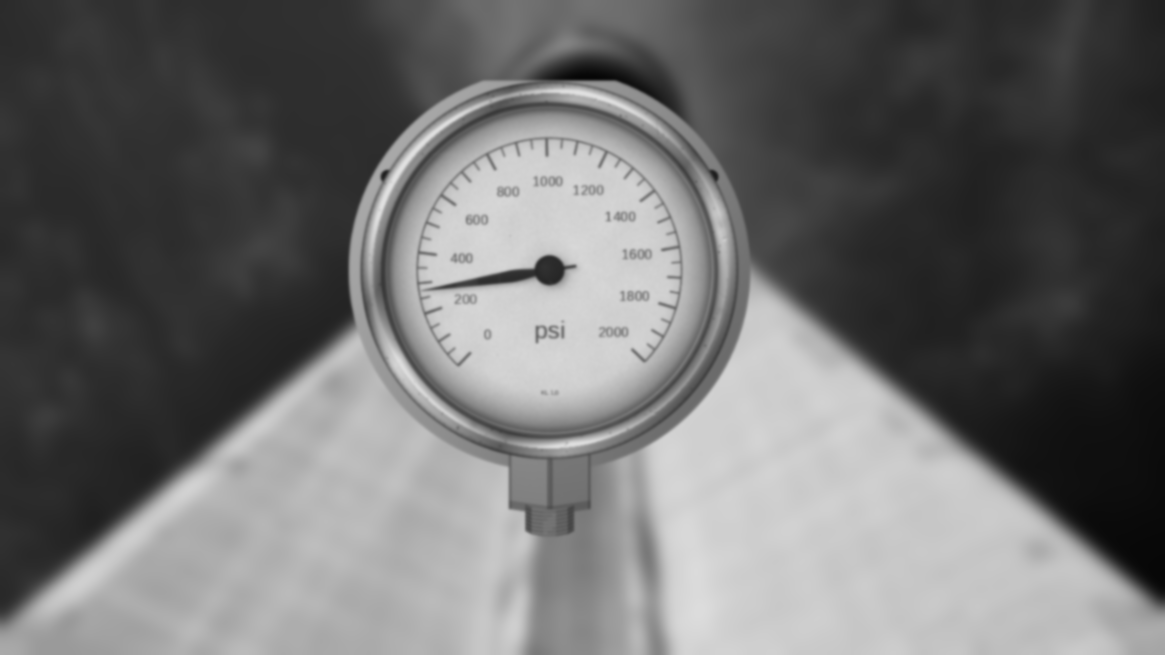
value=275 unit=psi
